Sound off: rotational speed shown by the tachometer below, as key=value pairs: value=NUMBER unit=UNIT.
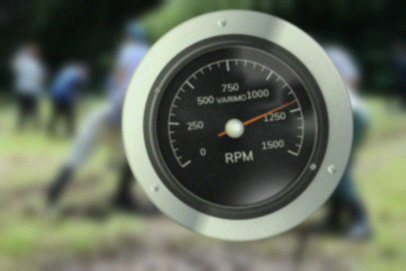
value=1200 unit=rpm
